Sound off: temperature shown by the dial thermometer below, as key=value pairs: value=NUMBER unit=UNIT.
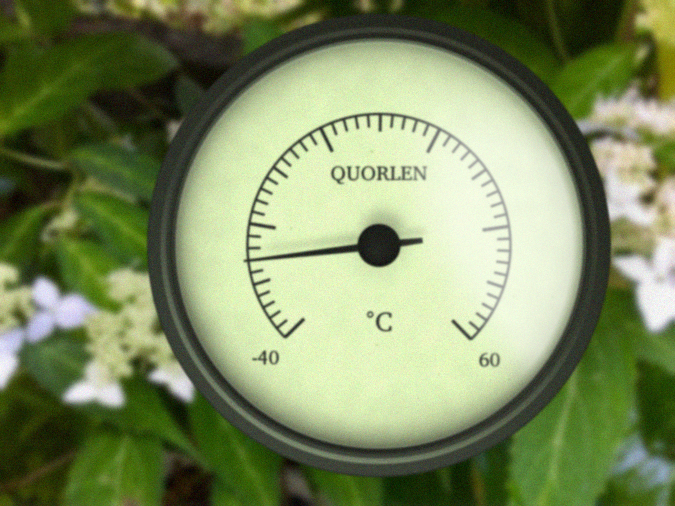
value=-26 unit=°C
